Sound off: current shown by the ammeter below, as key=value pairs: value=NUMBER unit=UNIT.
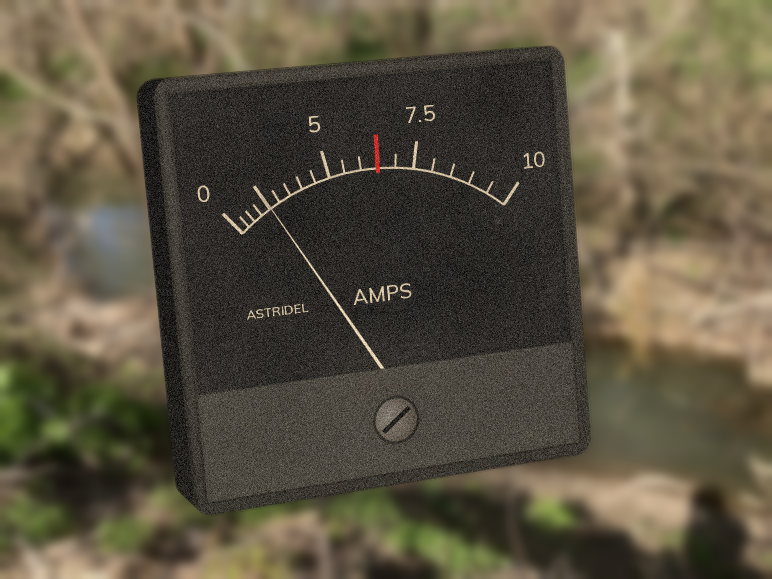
value=2.5 unit=A
